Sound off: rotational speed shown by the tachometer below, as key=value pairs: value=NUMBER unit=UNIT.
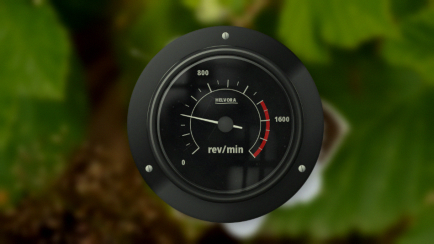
value=400 unit=rpm
